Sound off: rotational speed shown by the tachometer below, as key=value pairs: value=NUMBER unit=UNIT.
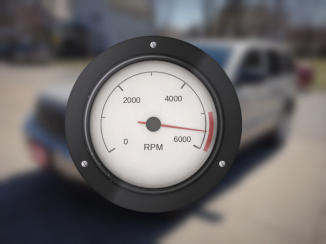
value=5500 unit=rpm
